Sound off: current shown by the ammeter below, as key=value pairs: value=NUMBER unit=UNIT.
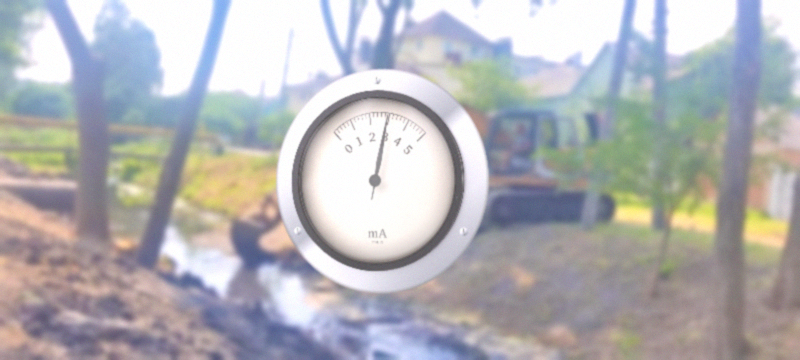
value=3 unit=mA
